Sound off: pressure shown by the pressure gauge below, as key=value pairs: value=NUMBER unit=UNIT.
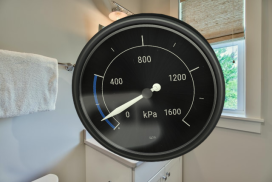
value=100 unit=kPa
